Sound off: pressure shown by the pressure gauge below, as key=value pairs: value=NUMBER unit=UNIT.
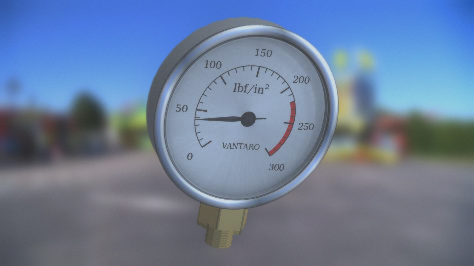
value=40 unit=psi
